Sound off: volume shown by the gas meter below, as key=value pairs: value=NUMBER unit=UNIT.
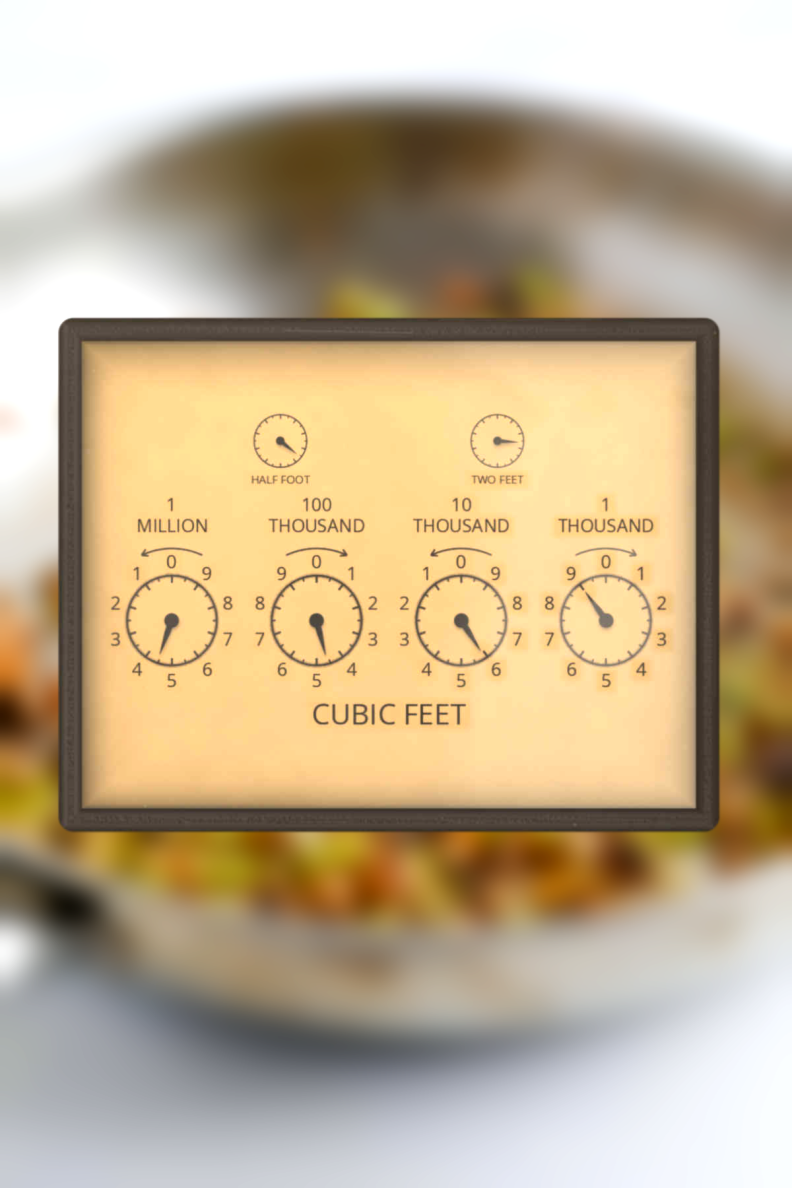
value=445900 unit=ft³
